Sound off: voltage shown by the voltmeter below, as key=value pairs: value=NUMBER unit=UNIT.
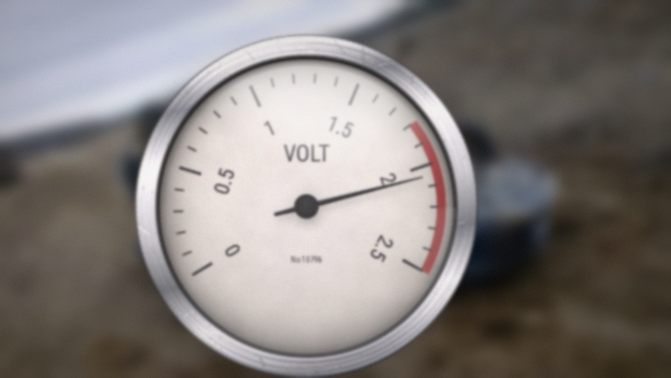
value=2.05 unit=V
